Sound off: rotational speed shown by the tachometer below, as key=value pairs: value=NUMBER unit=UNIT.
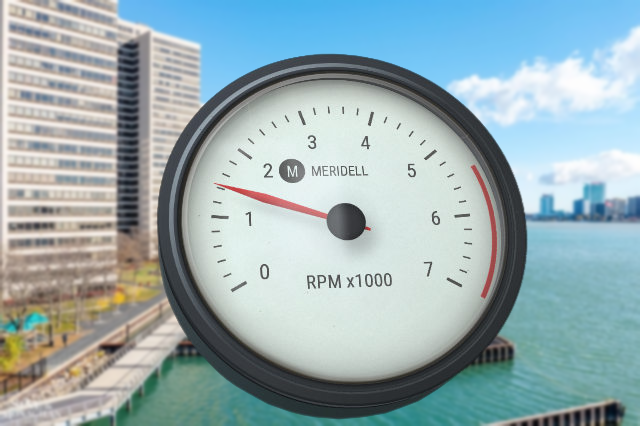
value=1400 unit=rpm
